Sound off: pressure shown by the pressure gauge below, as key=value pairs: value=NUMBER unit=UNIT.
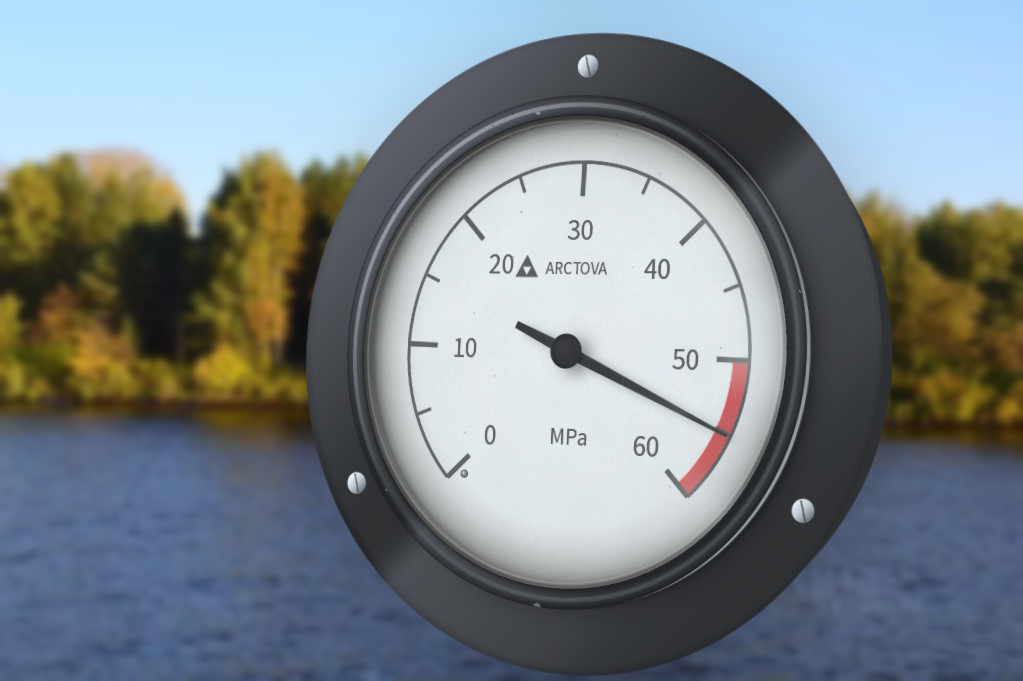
value=55 unit=MPa
